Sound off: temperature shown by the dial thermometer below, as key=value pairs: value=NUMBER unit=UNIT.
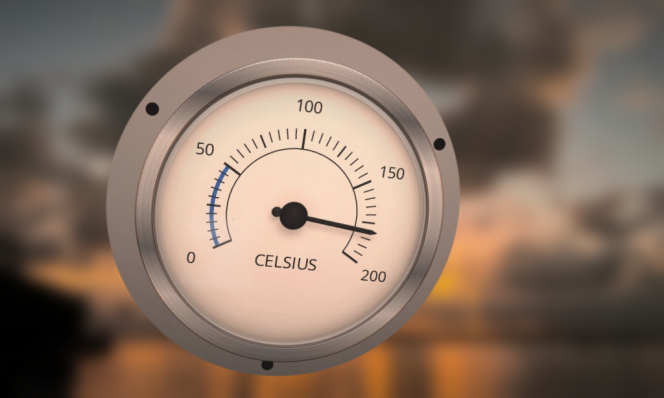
value=180 unit=°C
